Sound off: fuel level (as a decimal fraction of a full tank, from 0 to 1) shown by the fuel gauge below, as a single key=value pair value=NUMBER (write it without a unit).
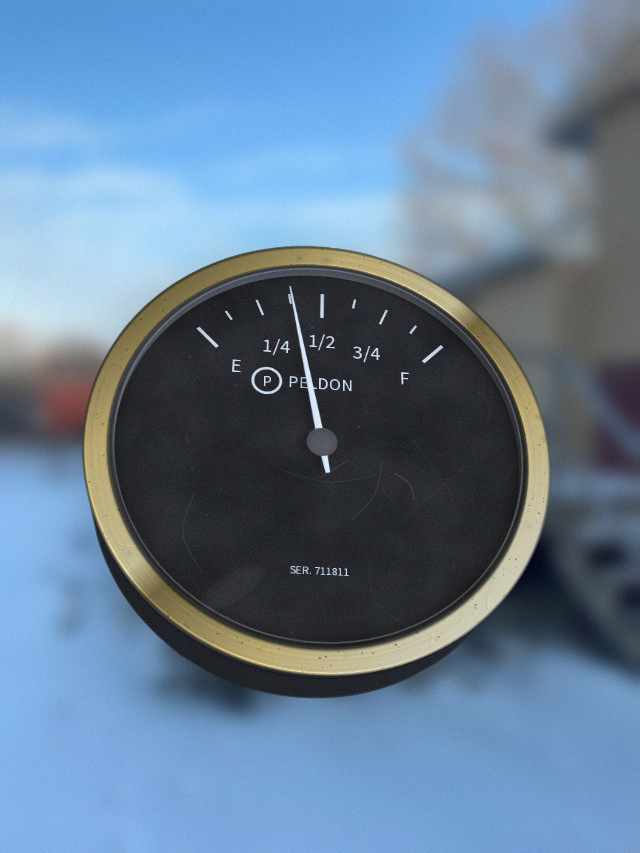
value=0.375
